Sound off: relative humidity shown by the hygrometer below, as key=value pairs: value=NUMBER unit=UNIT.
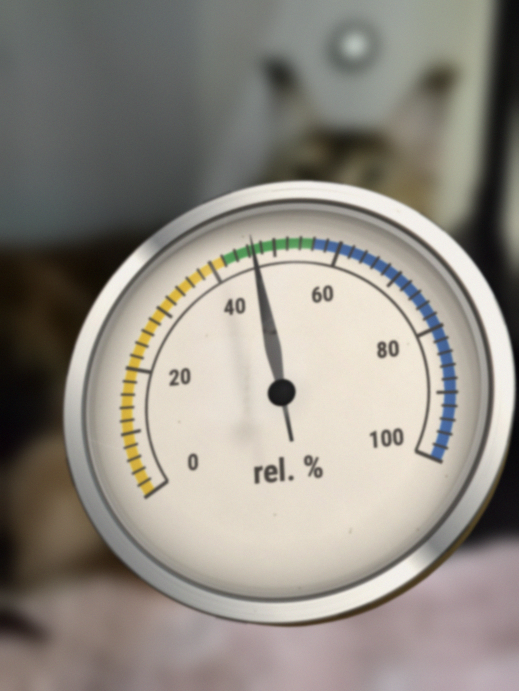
value=47 unit=%
